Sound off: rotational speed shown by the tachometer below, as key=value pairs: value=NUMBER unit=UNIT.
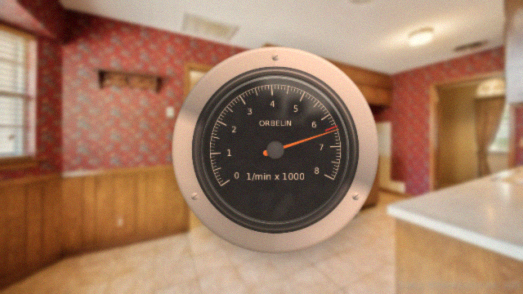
value=6500 unit=rpm
